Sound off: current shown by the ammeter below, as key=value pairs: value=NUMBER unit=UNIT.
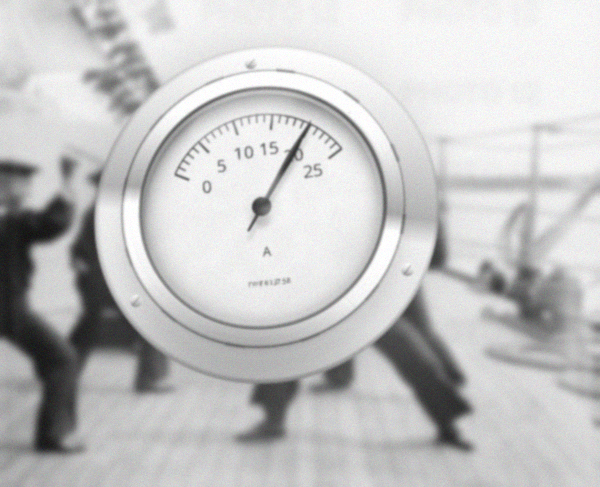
value=20 unit=A
